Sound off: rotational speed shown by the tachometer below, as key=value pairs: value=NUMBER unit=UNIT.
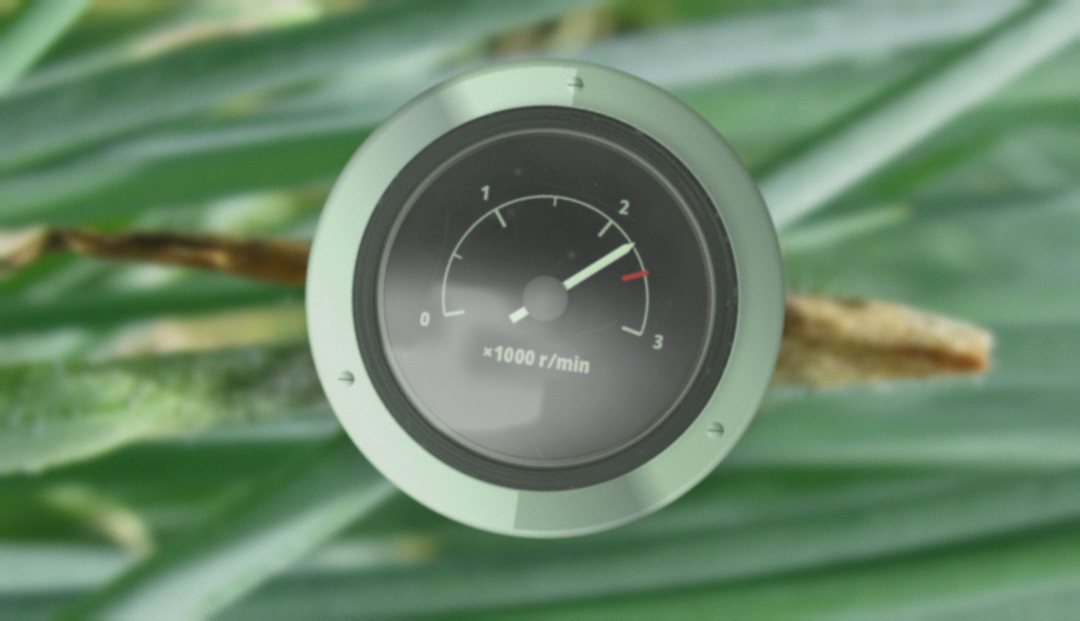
value=2250 unit=rpm
